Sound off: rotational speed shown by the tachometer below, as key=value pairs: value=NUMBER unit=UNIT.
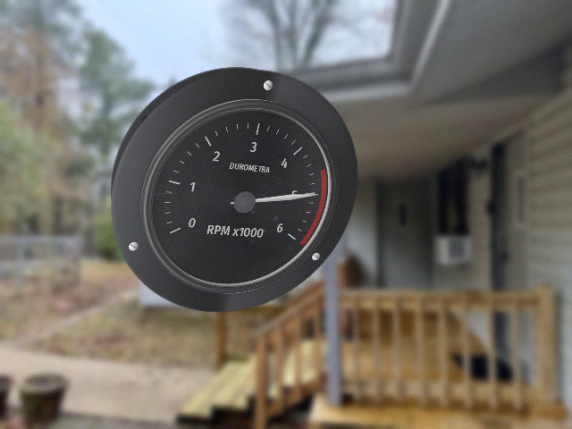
value=5000 unit=rpm
